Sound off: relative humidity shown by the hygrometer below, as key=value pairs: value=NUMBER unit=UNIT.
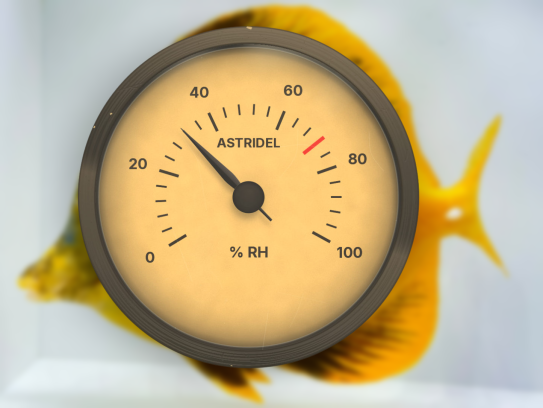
value=32 unit=%
